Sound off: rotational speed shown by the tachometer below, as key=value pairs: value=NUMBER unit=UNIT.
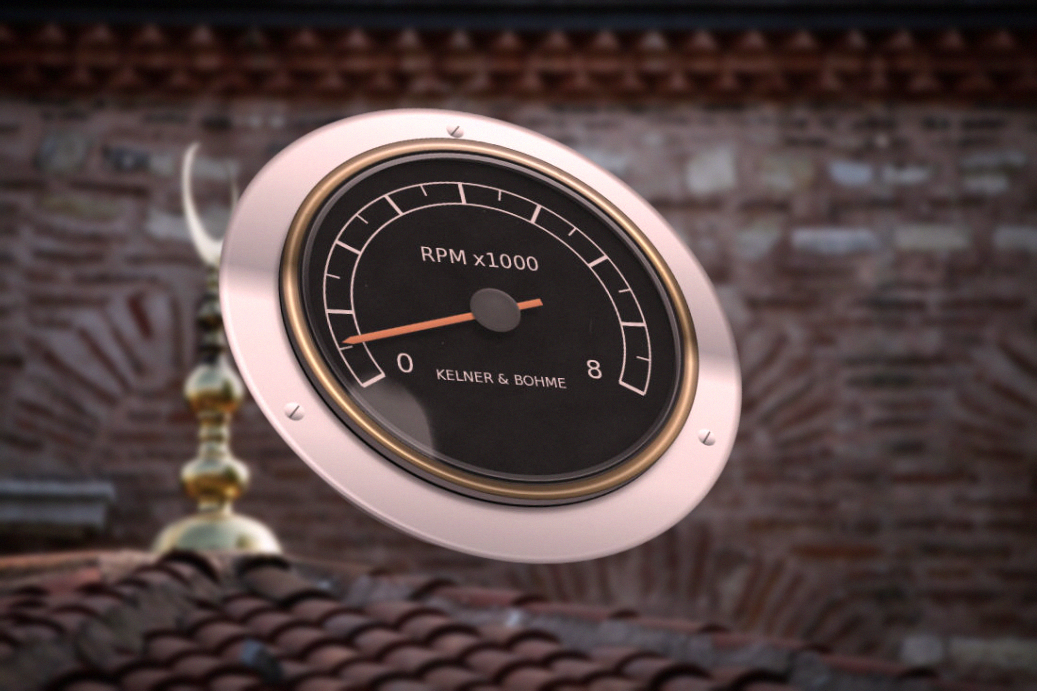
value=500 unit=rpm
